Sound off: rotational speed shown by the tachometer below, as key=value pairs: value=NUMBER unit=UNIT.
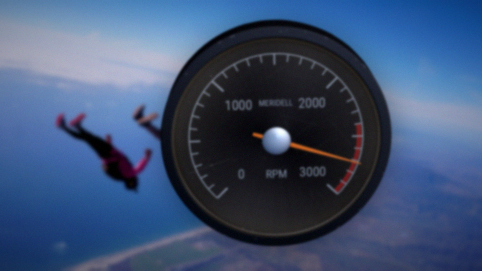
value=2700 unit=rpm
